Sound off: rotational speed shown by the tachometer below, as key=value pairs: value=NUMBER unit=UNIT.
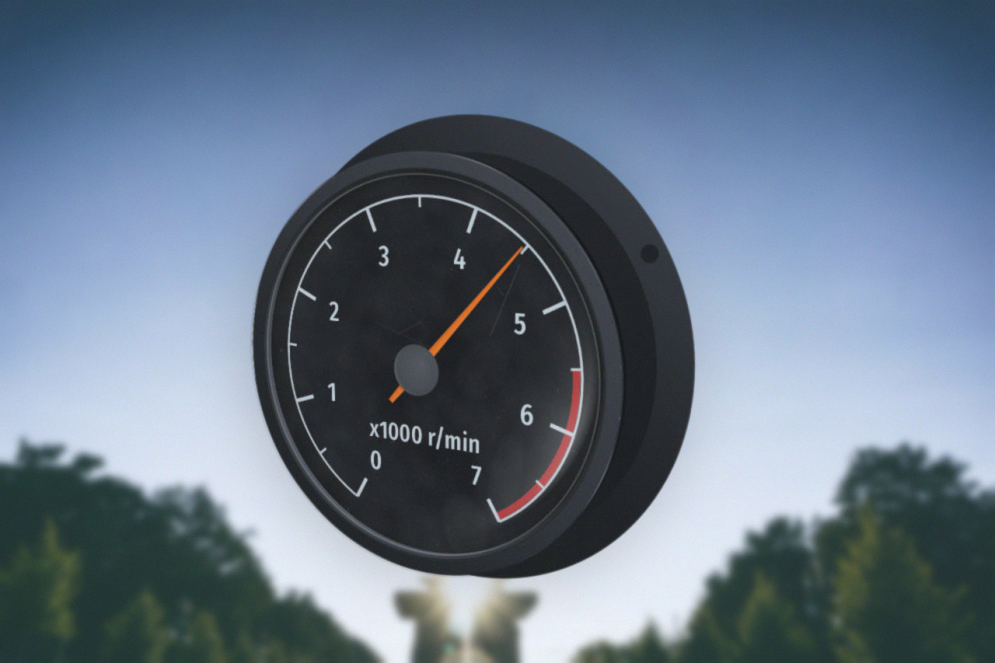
value=4500 unit=rpm
